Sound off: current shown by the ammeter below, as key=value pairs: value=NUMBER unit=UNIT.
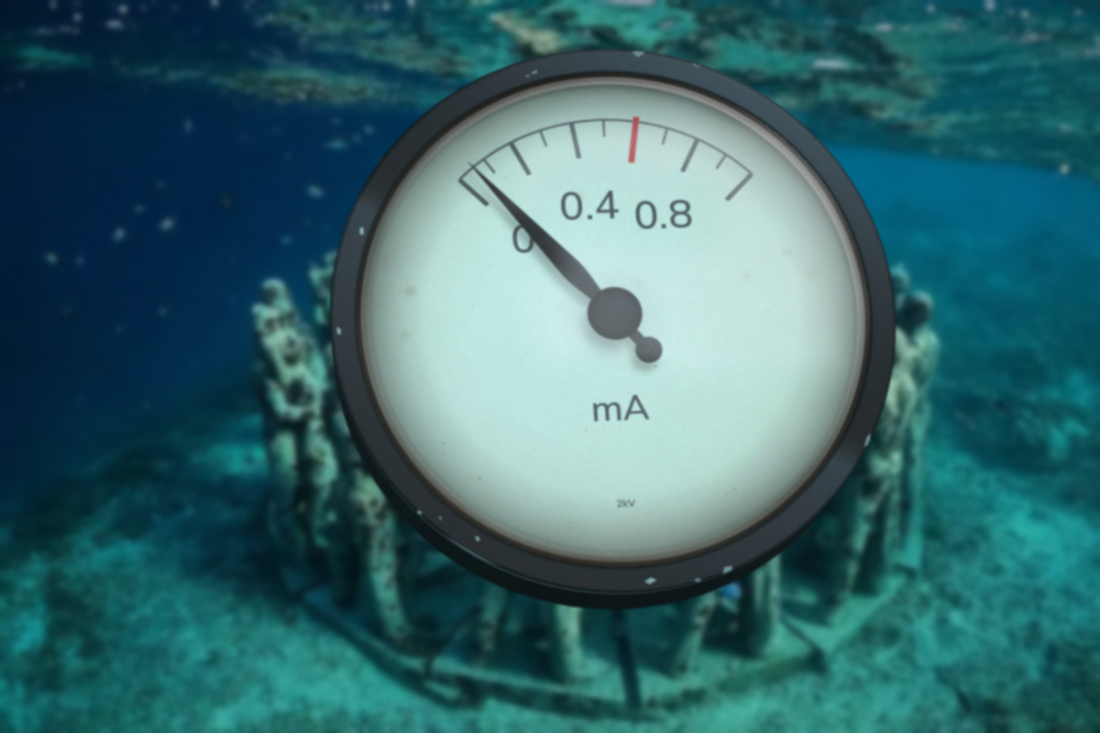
value=0.05 unit=mA
